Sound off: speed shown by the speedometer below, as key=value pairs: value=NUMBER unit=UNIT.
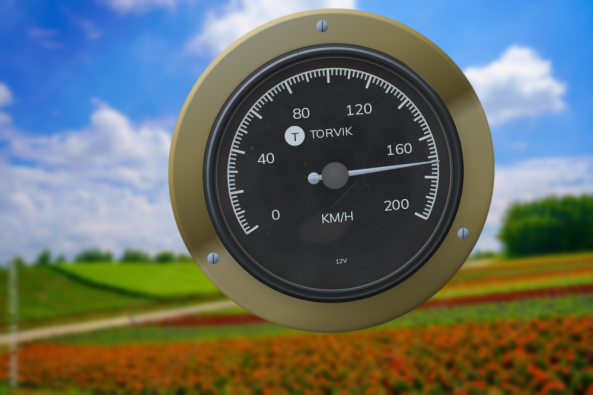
value=172 unit=km/h
